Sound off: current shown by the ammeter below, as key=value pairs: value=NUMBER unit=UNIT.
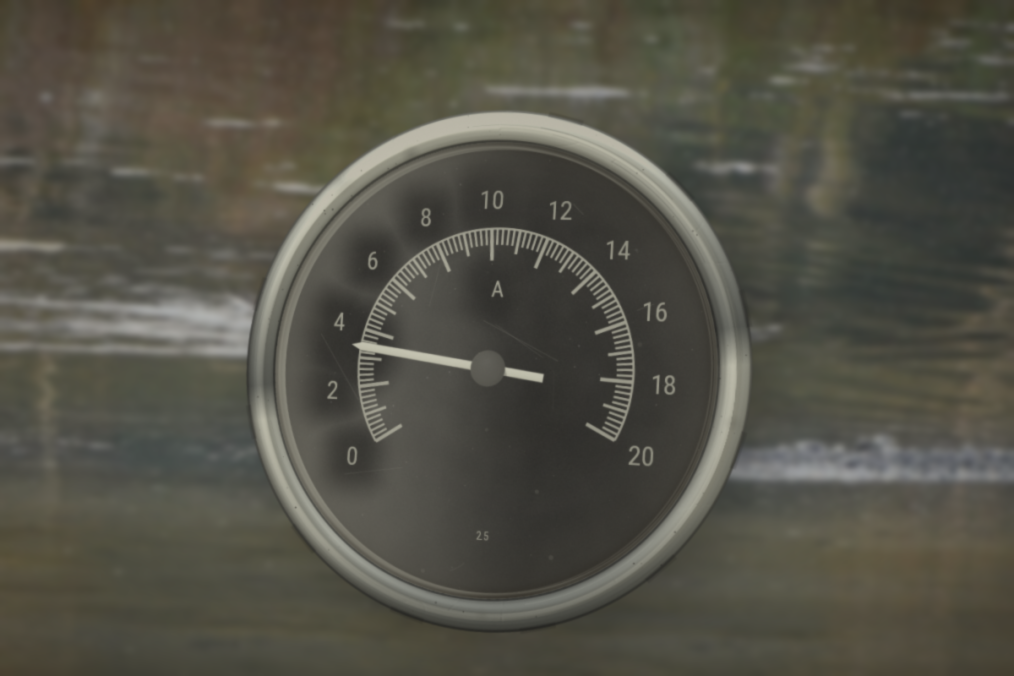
value=3.4 unit=A
